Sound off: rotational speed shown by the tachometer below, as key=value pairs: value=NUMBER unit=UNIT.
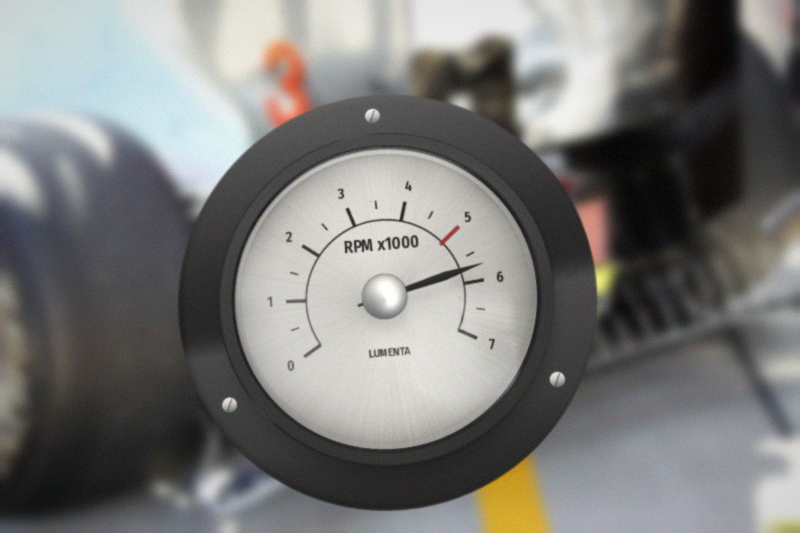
value=5750 unit=rpm
